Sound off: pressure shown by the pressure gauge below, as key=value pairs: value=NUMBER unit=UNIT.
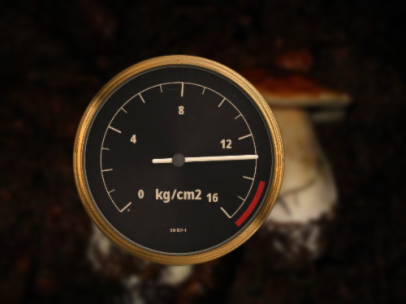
value=13 unit=kg/cm²
